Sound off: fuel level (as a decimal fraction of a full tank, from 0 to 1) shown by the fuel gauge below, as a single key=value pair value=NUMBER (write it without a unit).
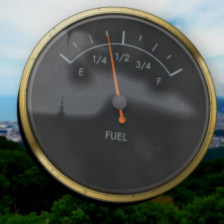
value=0.375
